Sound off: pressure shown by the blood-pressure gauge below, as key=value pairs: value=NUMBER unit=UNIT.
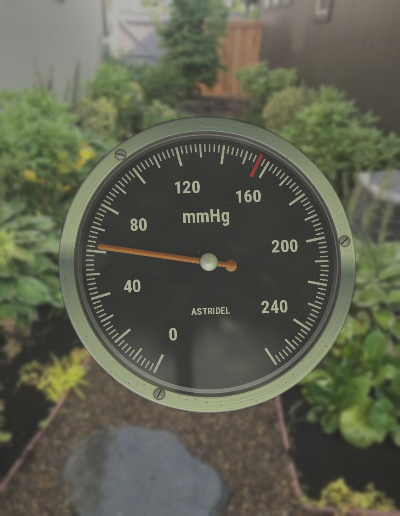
value=62 unit=mmHg
